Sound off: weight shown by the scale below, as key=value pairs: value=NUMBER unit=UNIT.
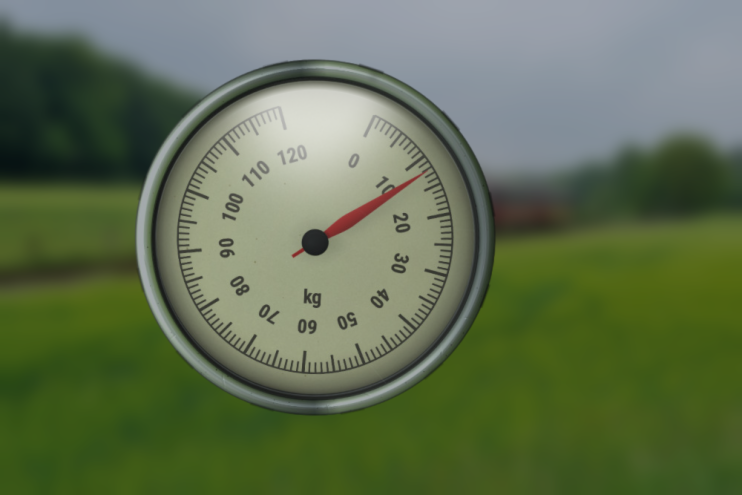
value=12 unit=kg
